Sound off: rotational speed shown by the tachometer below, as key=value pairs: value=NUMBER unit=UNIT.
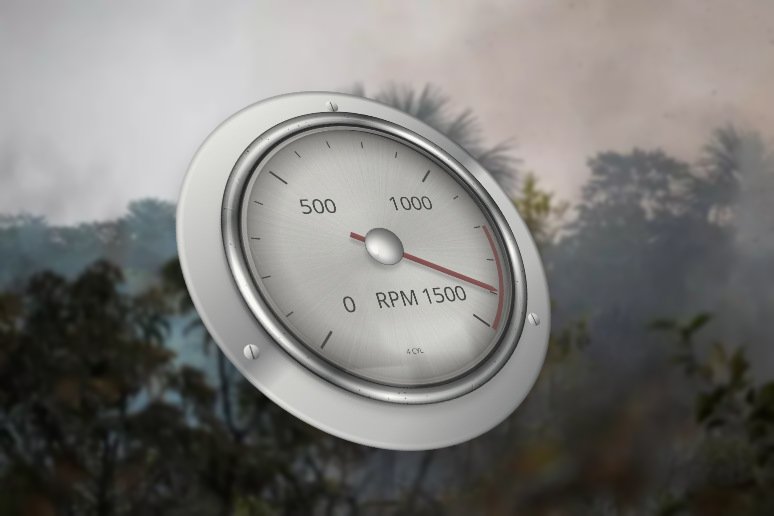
value=1400 unit=rpm
